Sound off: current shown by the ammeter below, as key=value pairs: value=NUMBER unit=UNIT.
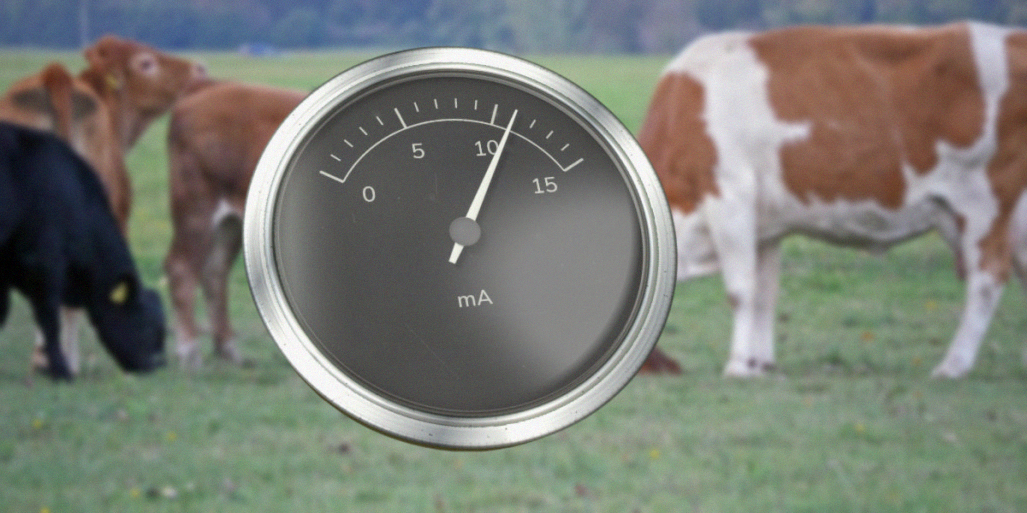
value=11 unit=mA
